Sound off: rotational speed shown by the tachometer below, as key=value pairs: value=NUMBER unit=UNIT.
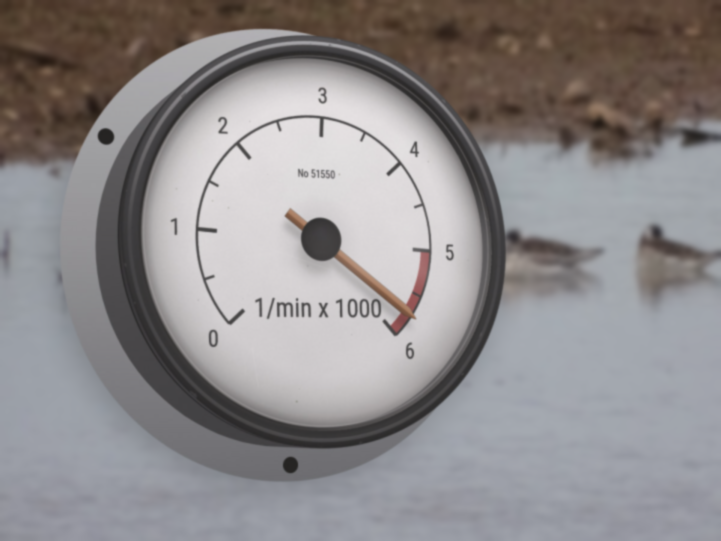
value=5750 unit=rpm
